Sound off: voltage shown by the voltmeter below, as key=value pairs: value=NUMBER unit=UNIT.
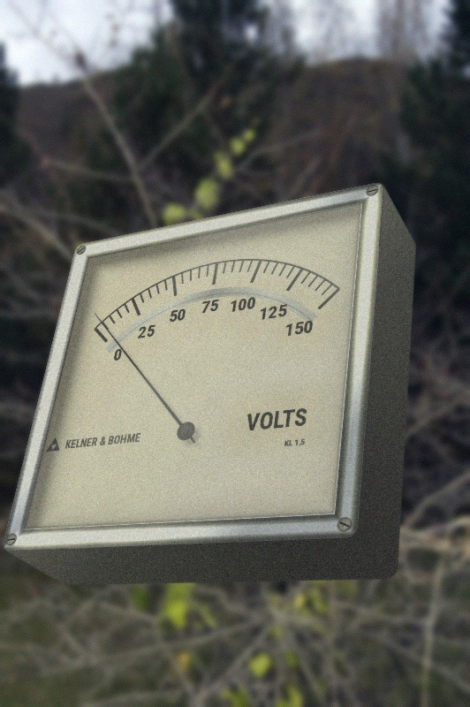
value=5 unit=V
